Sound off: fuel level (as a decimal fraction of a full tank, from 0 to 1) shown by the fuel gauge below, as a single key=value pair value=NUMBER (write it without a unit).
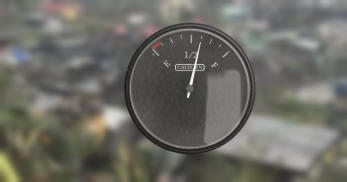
value=0.625
